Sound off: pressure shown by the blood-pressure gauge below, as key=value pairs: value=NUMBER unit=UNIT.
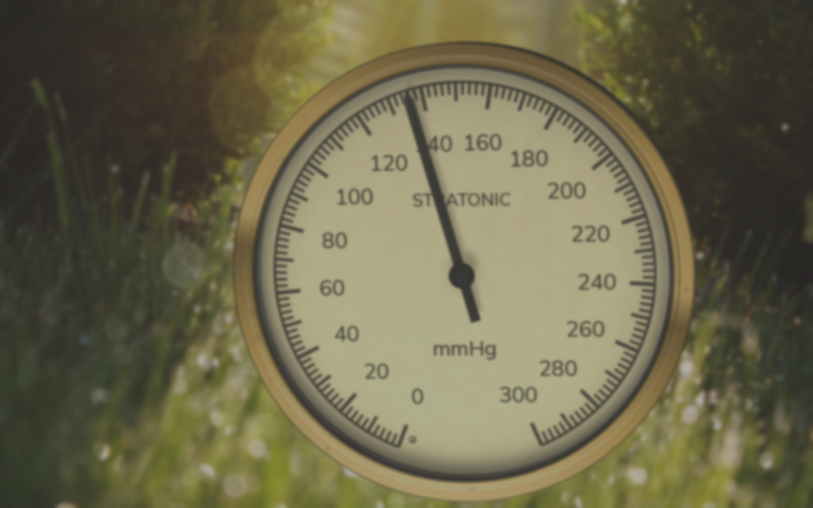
value=136 unit=mmHg
